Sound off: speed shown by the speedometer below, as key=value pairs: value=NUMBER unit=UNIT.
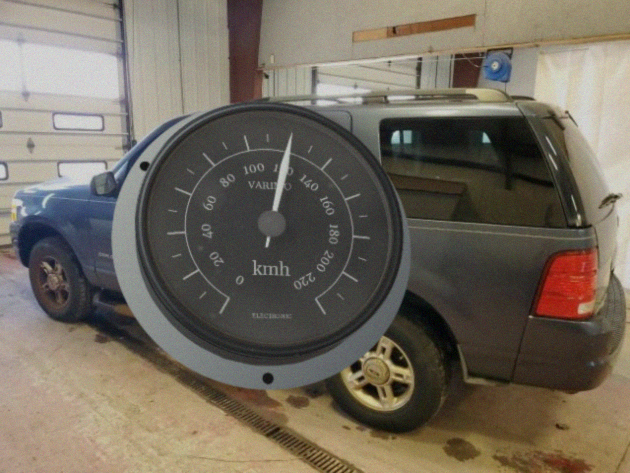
value=120 unit=km/h
